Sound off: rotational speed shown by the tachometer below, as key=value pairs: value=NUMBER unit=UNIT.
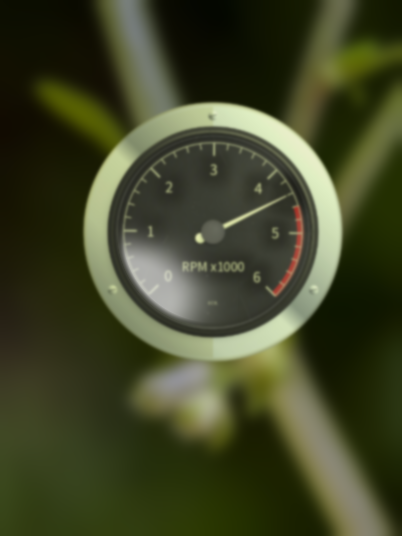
value=4400 unit=rpm
